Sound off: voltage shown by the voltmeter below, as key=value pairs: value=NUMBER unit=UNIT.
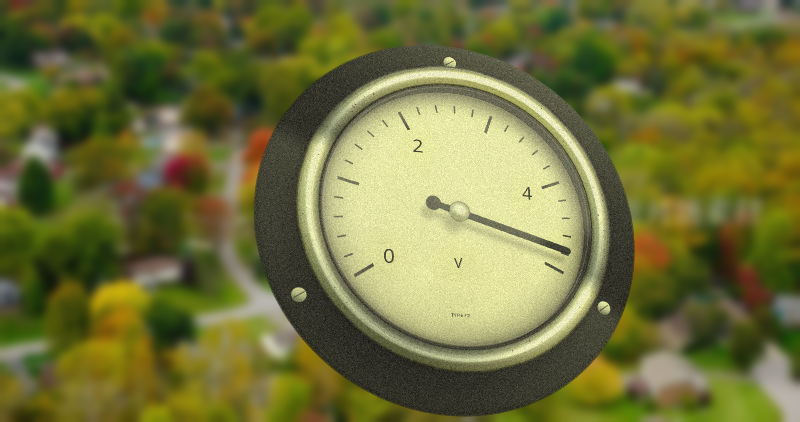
value=4.8 unit=V
